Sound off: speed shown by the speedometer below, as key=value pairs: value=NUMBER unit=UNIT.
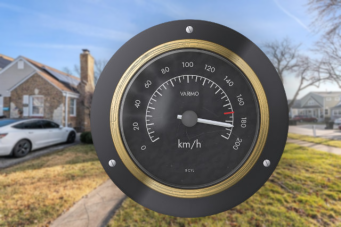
value=185 unit=km/h
